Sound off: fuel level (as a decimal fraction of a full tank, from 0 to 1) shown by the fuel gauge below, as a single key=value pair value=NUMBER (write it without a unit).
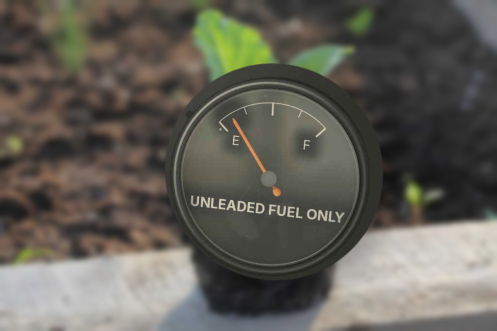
value=0.125
